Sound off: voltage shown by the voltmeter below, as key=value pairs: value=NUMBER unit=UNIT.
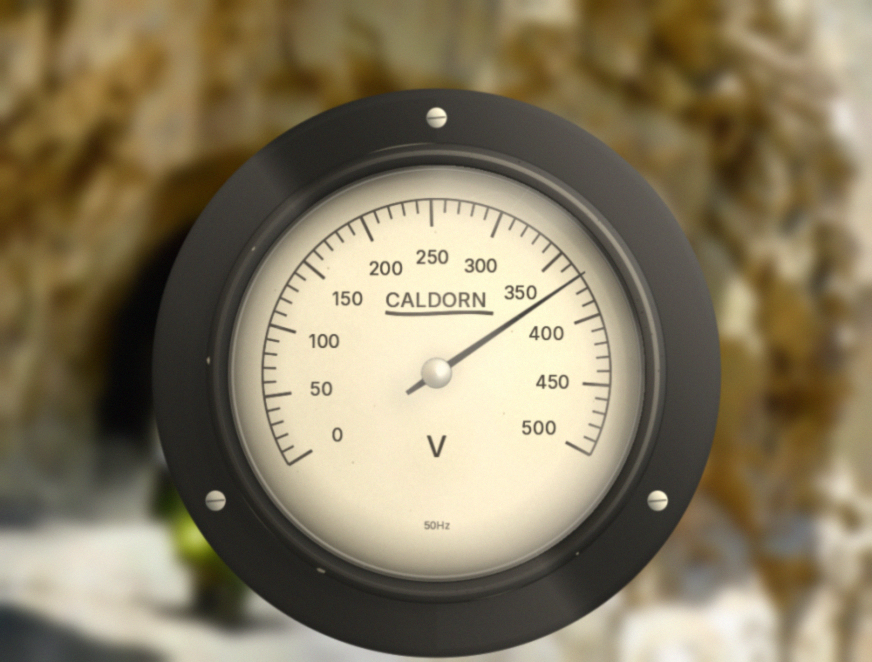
value=370 unit=V
